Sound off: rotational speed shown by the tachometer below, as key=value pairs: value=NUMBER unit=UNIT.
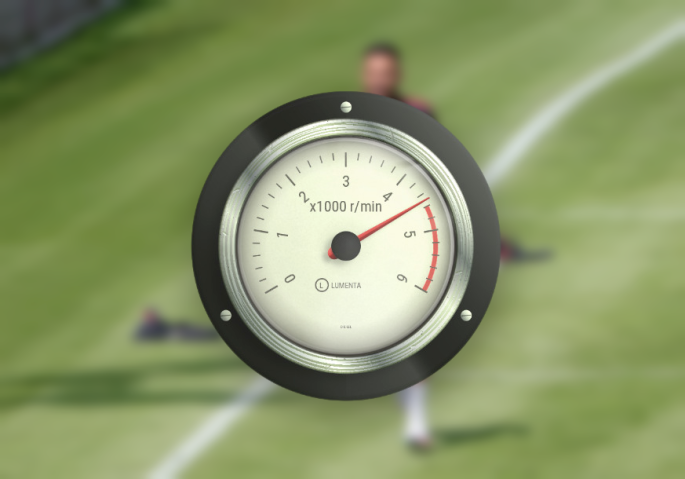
value=4500 unit=rpm
